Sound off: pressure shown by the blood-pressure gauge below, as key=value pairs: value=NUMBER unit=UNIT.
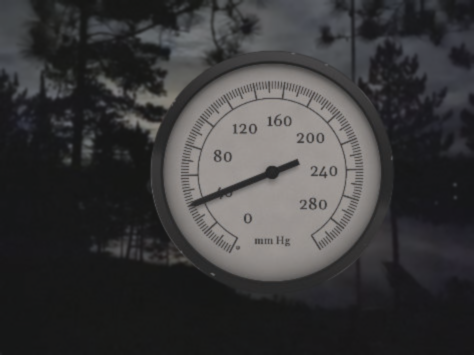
value=40 unit=mmHg
